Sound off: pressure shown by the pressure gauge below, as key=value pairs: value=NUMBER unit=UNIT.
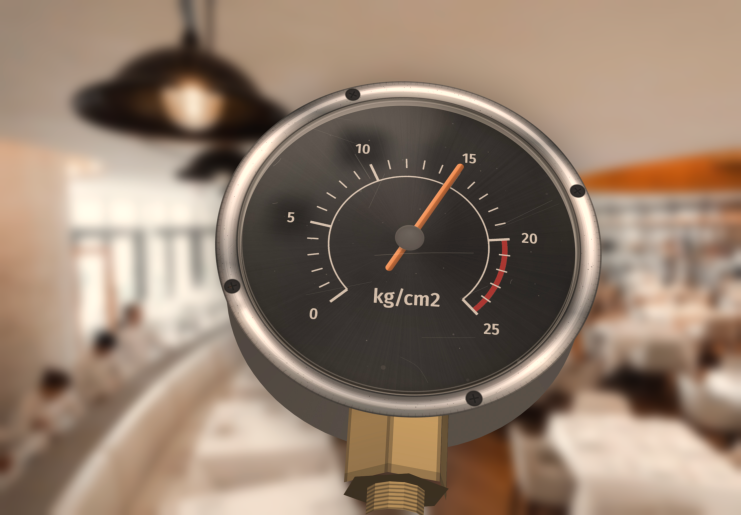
value=15 unit=kg/cm²
